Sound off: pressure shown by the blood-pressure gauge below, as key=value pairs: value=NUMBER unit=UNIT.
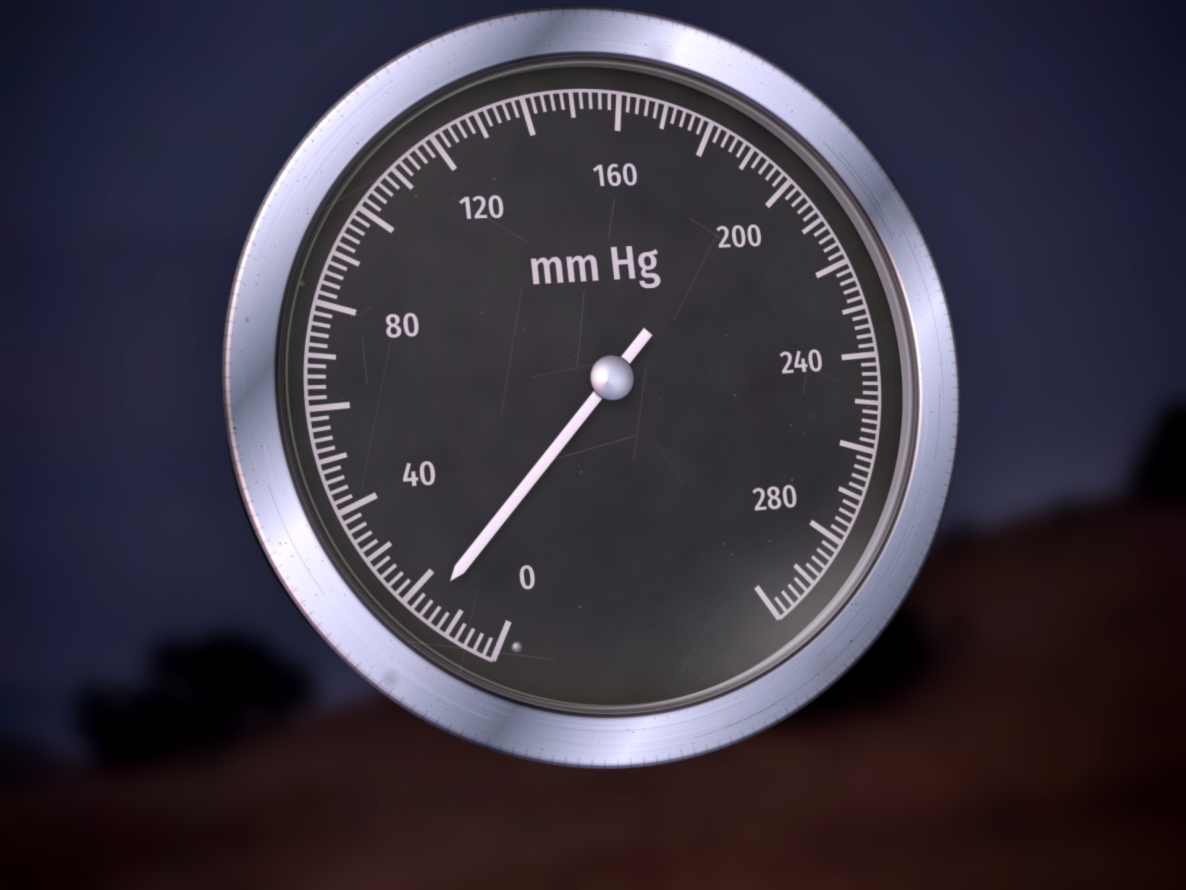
value=16 unit=mmHg
